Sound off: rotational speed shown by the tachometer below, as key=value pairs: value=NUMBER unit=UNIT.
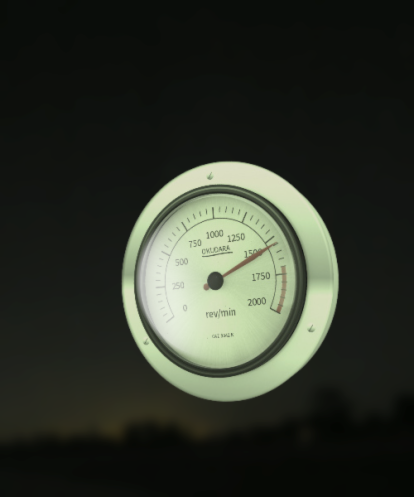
value=1550 unit=rpm
